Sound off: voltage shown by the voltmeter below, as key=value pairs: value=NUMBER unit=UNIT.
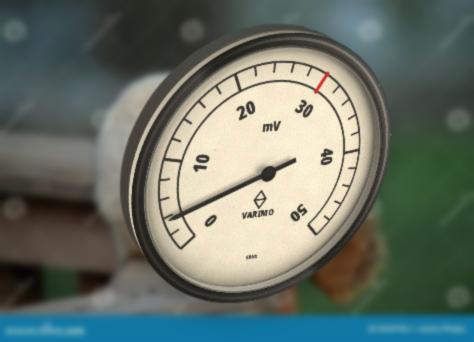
value=4 unit=mV
